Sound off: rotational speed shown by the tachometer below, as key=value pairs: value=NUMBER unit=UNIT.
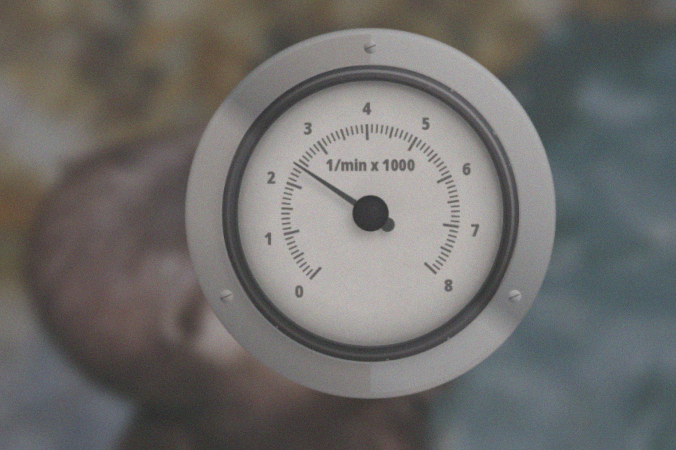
value=2400 unit=rpm
